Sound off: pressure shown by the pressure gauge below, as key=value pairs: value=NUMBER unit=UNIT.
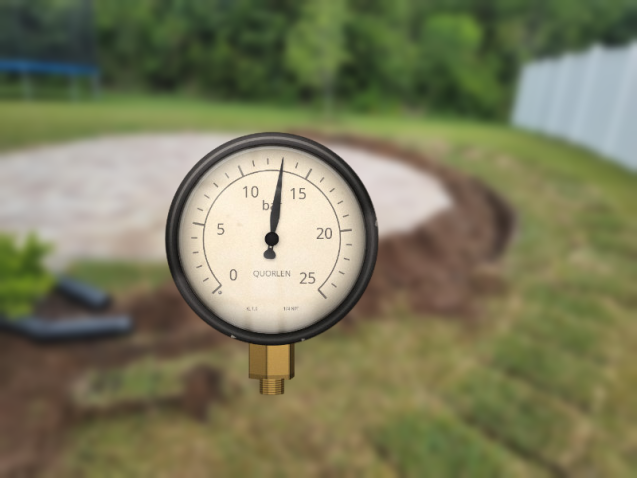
value=13 unit=bar
